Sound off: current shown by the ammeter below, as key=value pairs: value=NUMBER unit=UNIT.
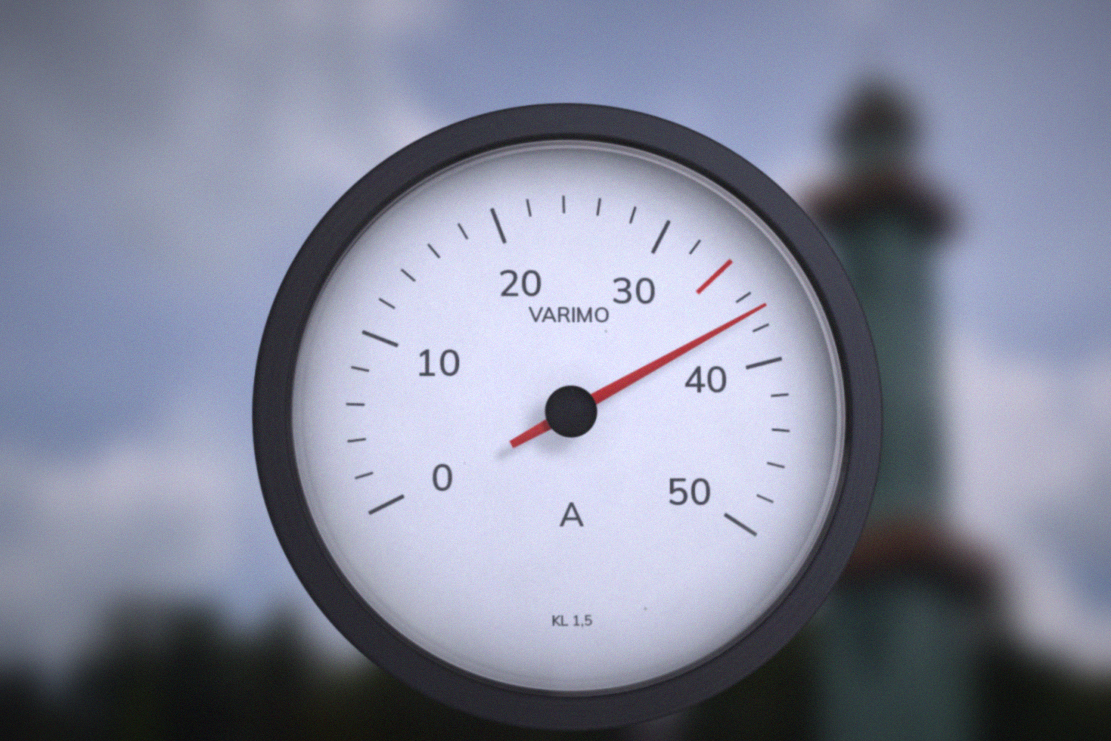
value=37 unit=A
